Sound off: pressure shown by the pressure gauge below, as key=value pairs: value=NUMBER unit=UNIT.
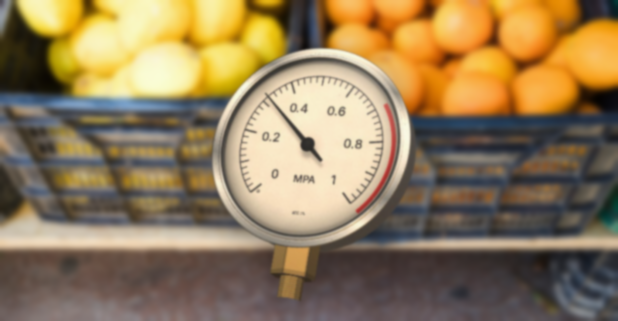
value=0.32 unit=MPa
